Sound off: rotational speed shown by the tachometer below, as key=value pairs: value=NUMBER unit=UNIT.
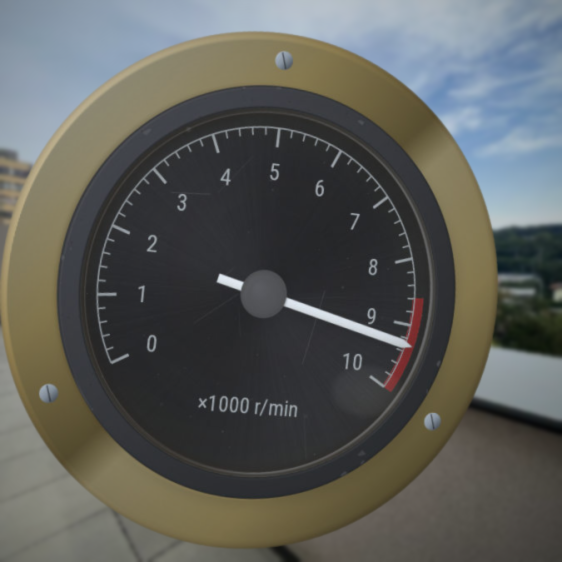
value=9300 unit=rpm
